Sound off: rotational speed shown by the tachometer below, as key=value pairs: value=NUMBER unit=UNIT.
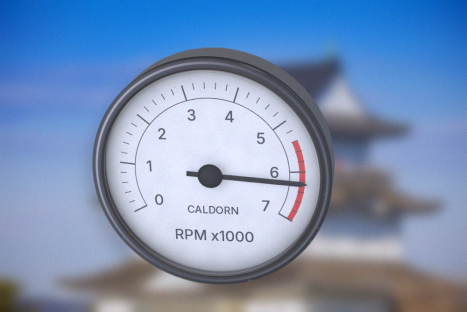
value=6200 unit=rpm
